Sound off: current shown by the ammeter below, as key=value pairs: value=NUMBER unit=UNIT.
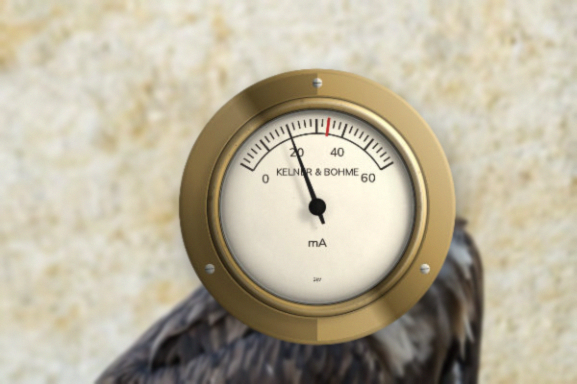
value=20 unit=mA
